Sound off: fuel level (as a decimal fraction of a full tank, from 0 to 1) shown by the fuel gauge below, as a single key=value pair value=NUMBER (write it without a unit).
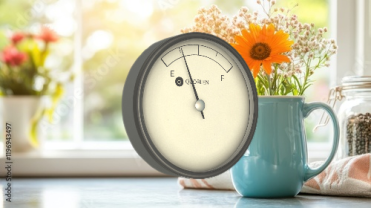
value=0.25
